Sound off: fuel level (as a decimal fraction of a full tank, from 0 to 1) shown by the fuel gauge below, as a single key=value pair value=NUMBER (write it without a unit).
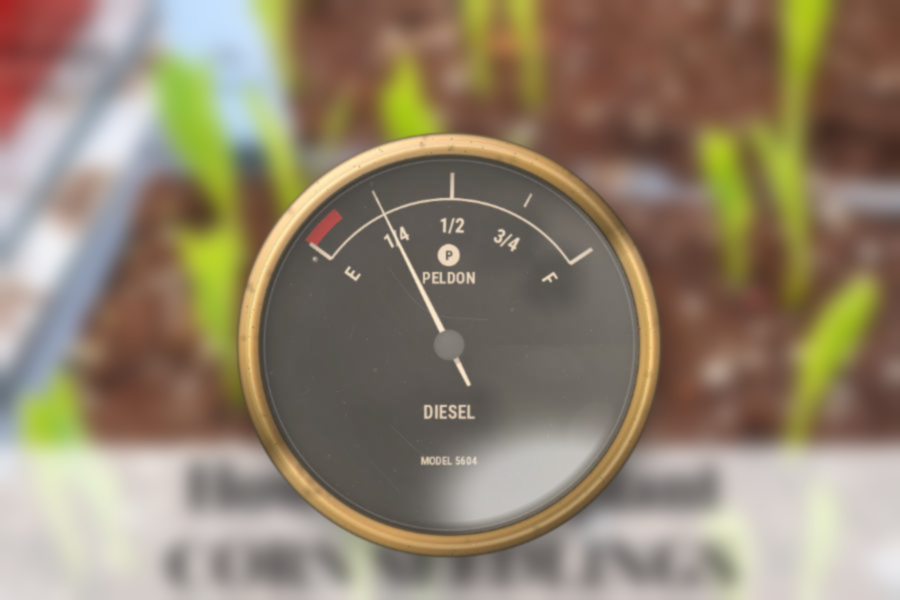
value=0.25
